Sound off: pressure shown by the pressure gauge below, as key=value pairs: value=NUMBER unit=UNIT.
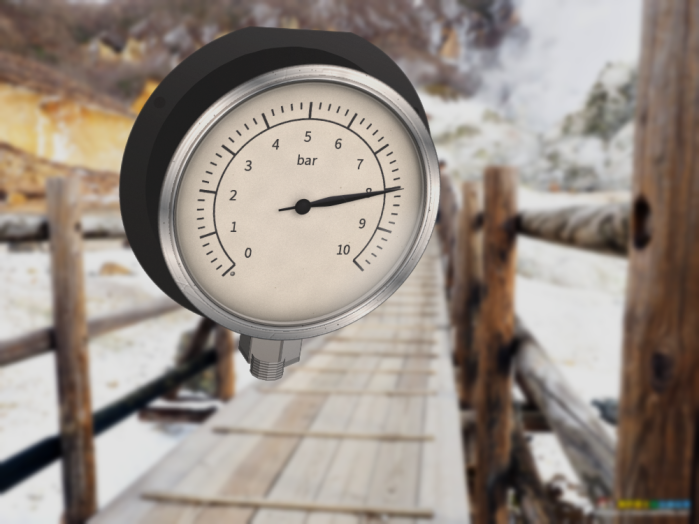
value=8 unit=bar
